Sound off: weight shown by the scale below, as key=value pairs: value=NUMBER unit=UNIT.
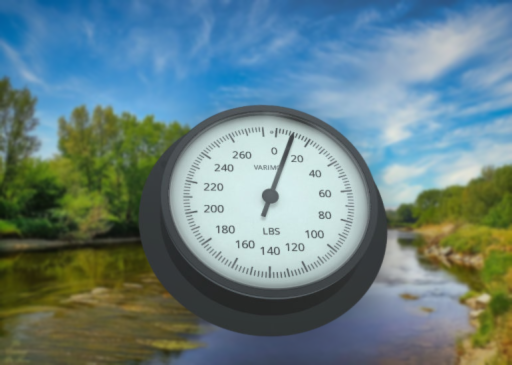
value=10 unit=lb
